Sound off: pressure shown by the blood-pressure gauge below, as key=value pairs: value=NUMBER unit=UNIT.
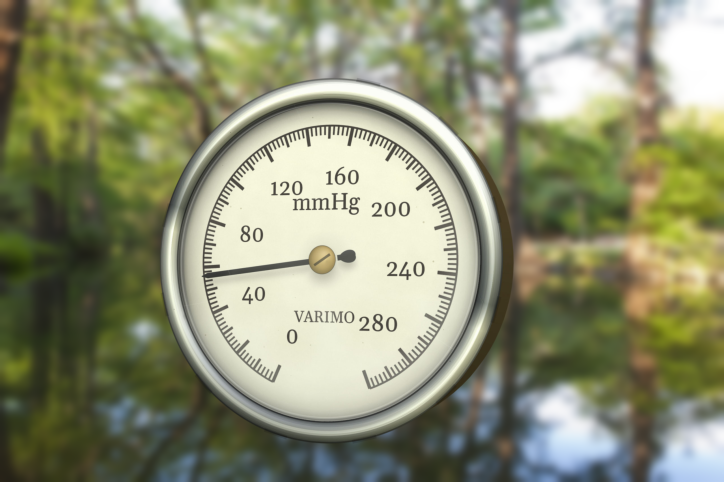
value=56 unit=mmHg
